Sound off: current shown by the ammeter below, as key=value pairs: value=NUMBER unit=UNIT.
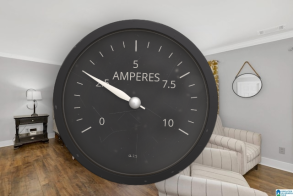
value=2.5 unit=A
